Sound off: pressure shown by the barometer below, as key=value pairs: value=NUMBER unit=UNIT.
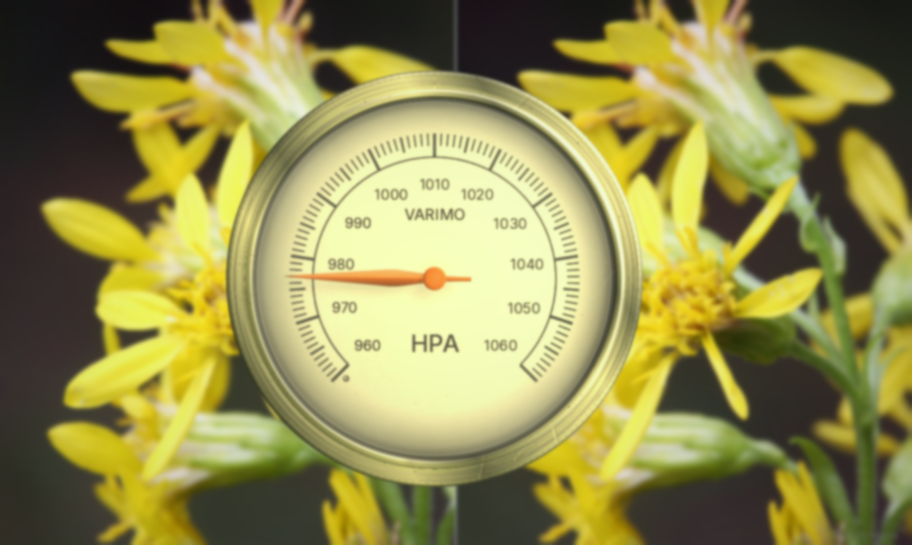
value=977 unit=hPa
